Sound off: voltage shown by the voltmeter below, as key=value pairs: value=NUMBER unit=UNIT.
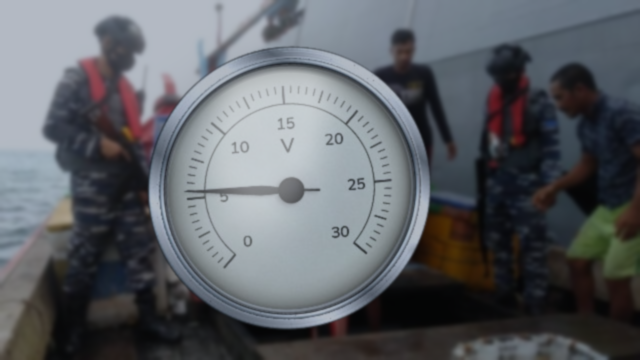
value=5.5 unit=V
